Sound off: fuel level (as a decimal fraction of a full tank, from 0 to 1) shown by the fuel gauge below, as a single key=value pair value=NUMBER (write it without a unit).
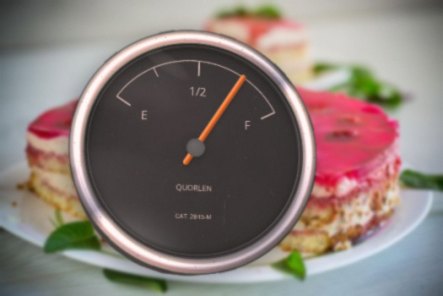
value=0.75
